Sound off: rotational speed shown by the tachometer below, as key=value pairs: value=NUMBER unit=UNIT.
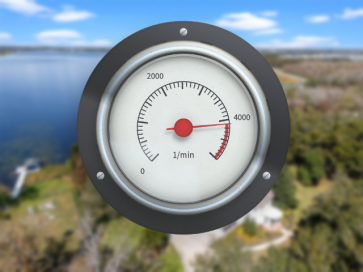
value=4100 unit=rpm
